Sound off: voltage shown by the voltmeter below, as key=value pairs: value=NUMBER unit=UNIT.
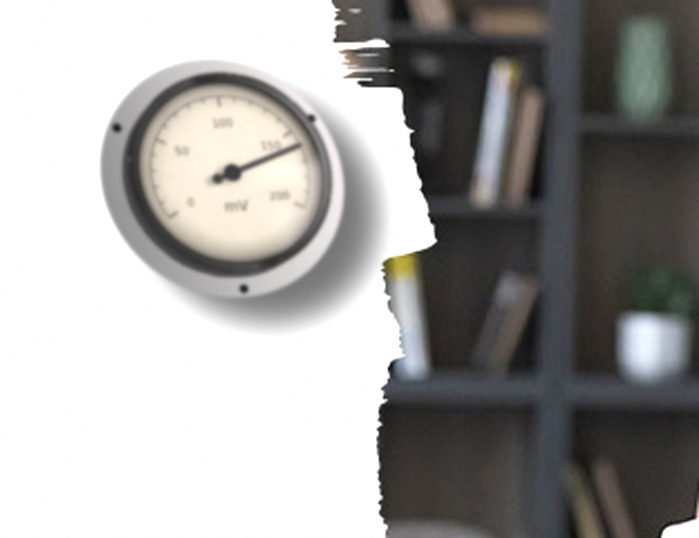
value=160 unit=mV
